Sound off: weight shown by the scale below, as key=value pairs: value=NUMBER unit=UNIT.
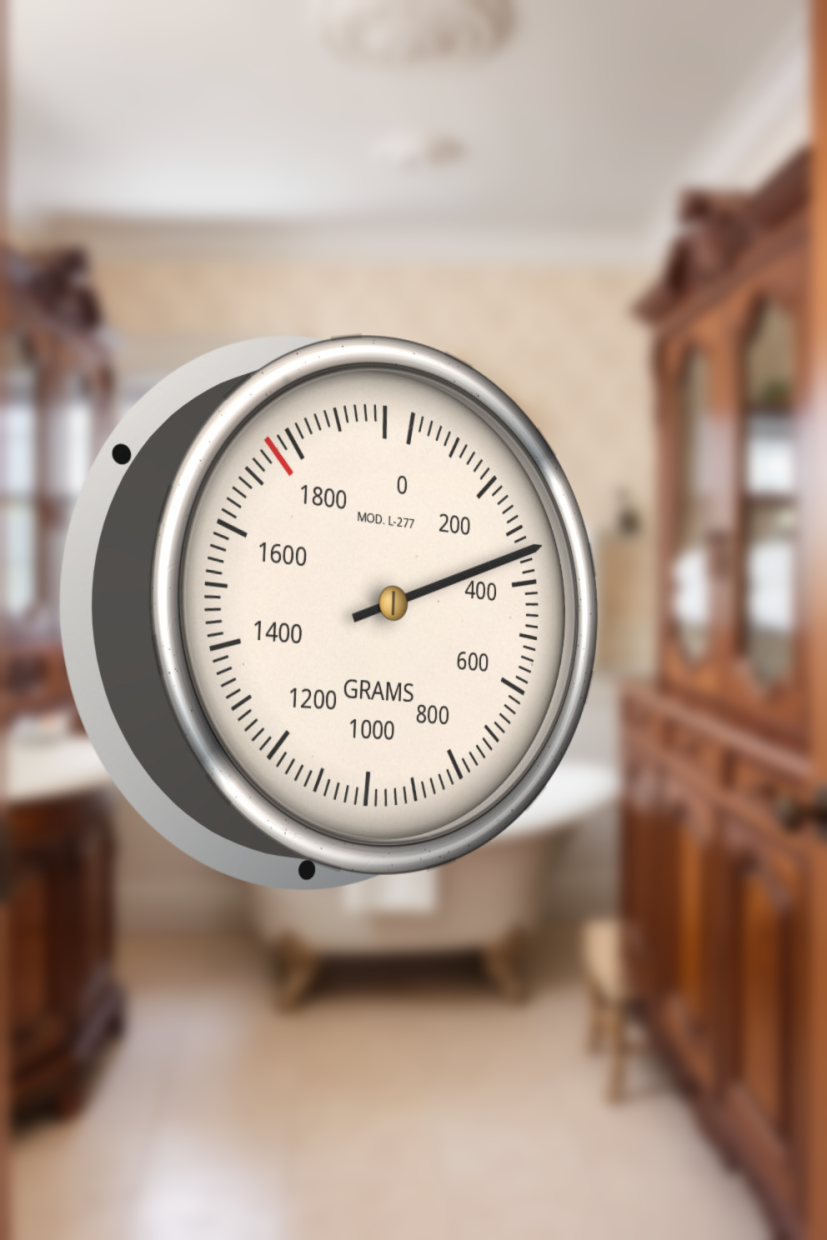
value=340 unit=g
